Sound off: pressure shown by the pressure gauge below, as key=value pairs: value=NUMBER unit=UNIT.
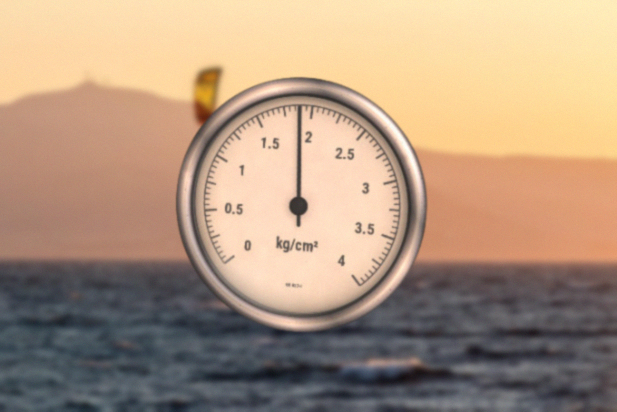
value=1.9 unit=kg/cm²
